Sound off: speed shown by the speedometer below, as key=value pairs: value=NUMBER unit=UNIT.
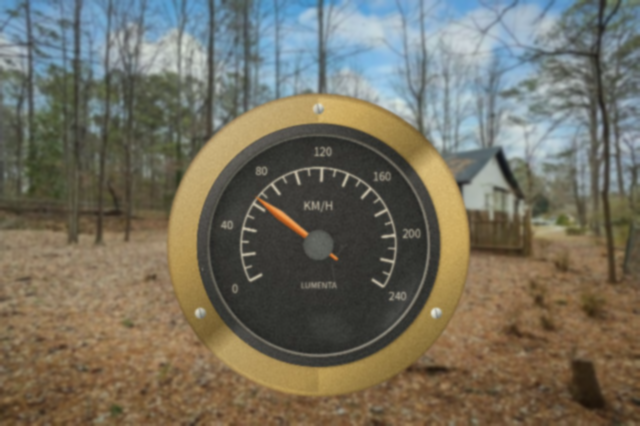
value=65 unit=km/h
